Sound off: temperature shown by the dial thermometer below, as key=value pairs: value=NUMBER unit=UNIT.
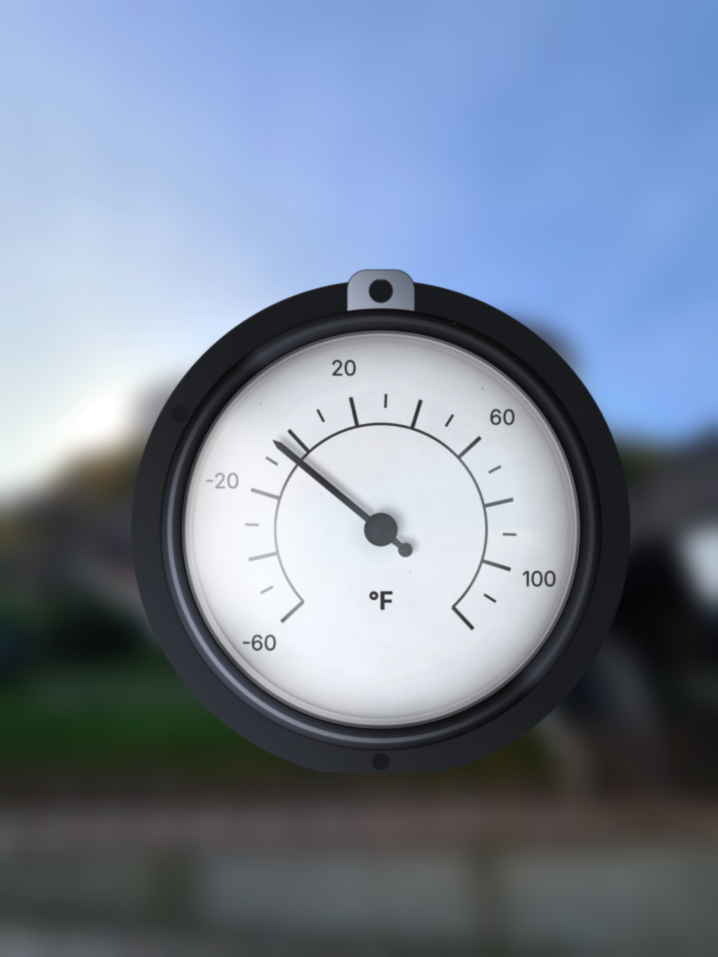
value=-5 unit=°F
